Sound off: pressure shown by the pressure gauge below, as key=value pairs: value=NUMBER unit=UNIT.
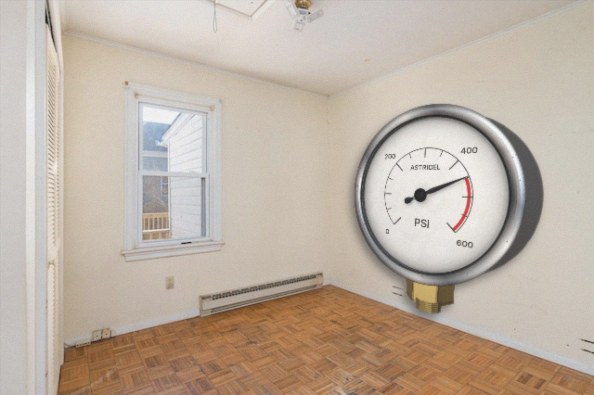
value=450 unit=psi
